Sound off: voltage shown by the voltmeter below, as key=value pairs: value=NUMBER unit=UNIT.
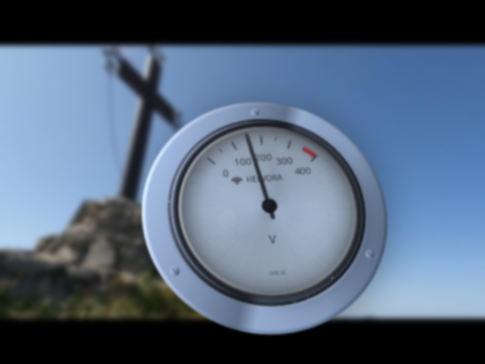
value=150 unit=V
